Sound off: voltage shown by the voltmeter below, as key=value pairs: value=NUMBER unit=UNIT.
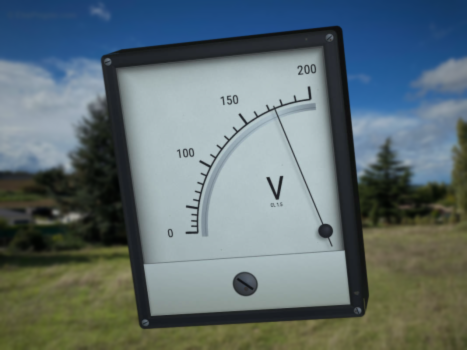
value=175 unit=V
